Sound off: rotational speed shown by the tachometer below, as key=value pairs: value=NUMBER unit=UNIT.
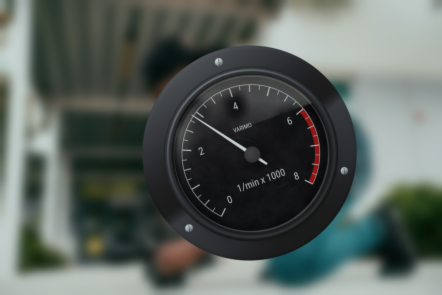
value=2875 unit=rpm
